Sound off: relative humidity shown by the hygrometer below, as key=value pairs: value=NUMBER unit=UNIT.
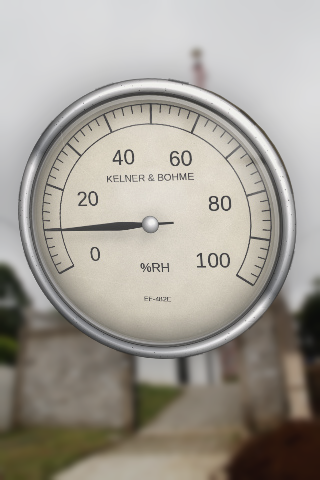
value=10 unit=%
